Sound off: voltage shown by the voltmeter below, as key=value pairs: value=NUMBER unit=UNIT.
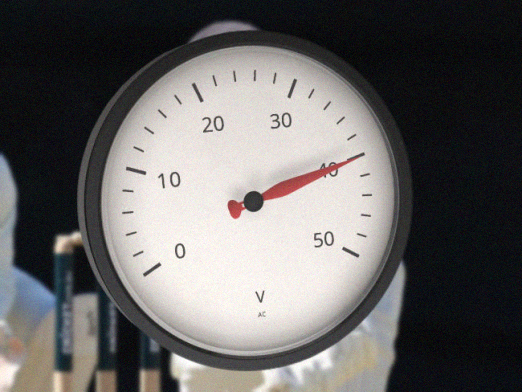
value=40 unit=V
